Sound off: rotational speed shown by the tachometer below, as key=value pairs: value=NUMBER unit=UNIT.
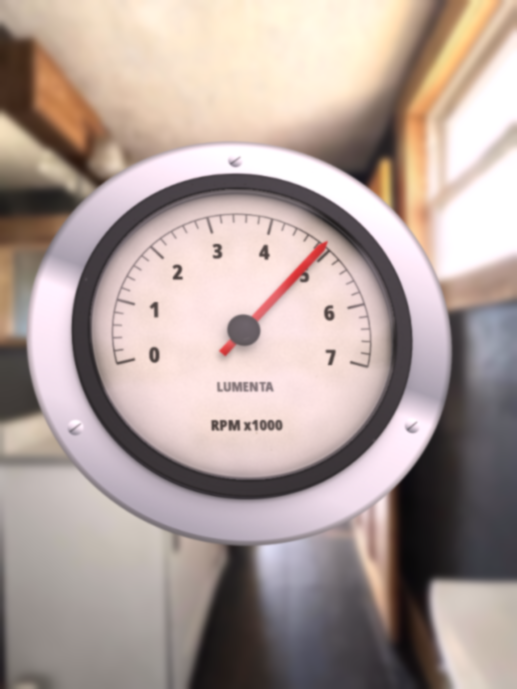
value=4900 unit=rpm
